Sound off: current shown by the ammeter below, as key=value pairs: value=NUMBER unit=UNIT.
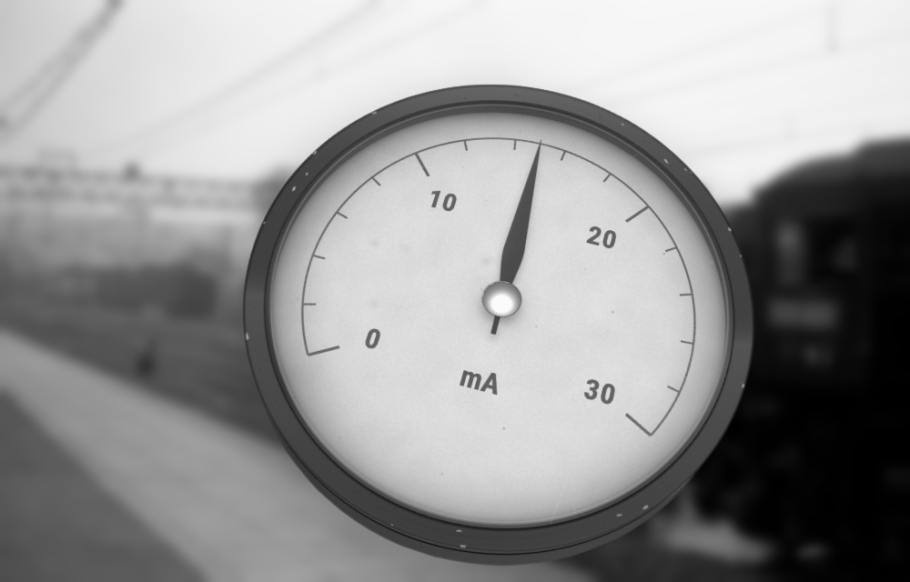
value=15 unit=mA
